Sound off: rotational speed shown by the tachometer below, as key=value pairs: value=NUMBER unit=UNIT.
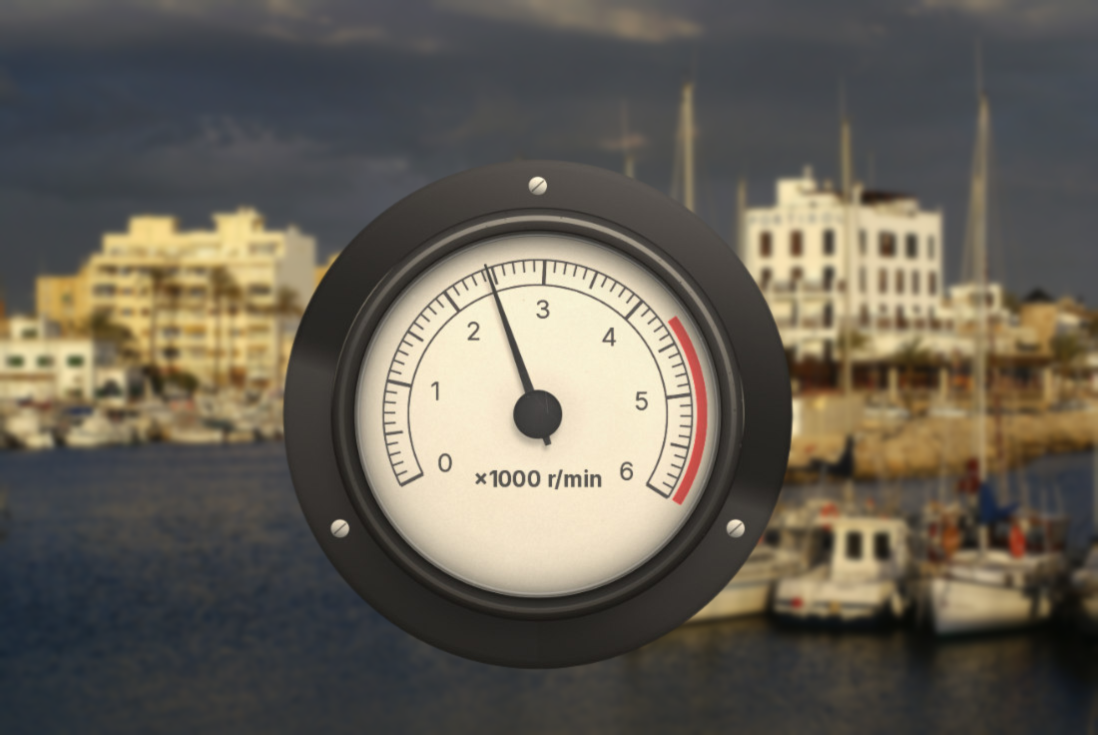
value=2450 unit=rpm
